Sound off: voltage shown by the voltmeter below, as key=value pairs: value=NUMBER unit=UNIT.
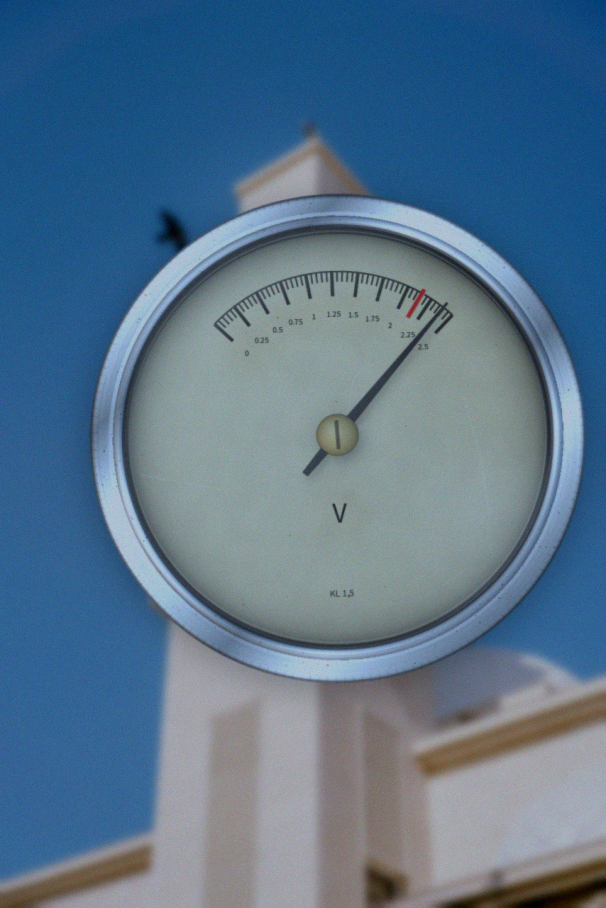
value=2.4 unit=V
